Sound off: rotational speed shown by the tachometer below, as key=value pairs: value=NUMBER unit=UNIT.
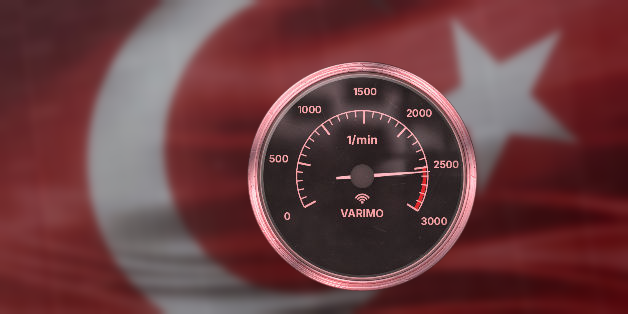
value=2550 unit=rpm
